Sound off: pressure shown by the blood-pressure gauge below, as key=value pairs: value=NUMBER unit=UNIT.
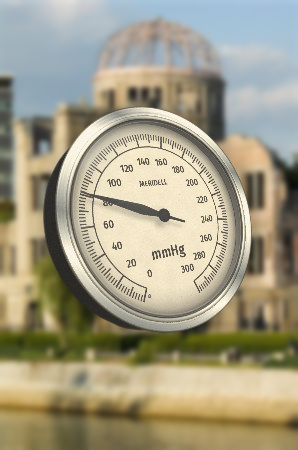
value=80 unit=mmHg
